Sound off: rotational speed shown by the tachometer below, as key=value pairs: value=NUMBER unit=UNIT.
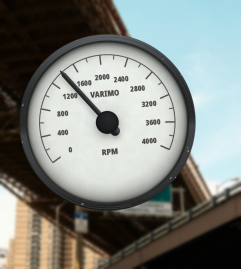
value=1400 unit=rpm
